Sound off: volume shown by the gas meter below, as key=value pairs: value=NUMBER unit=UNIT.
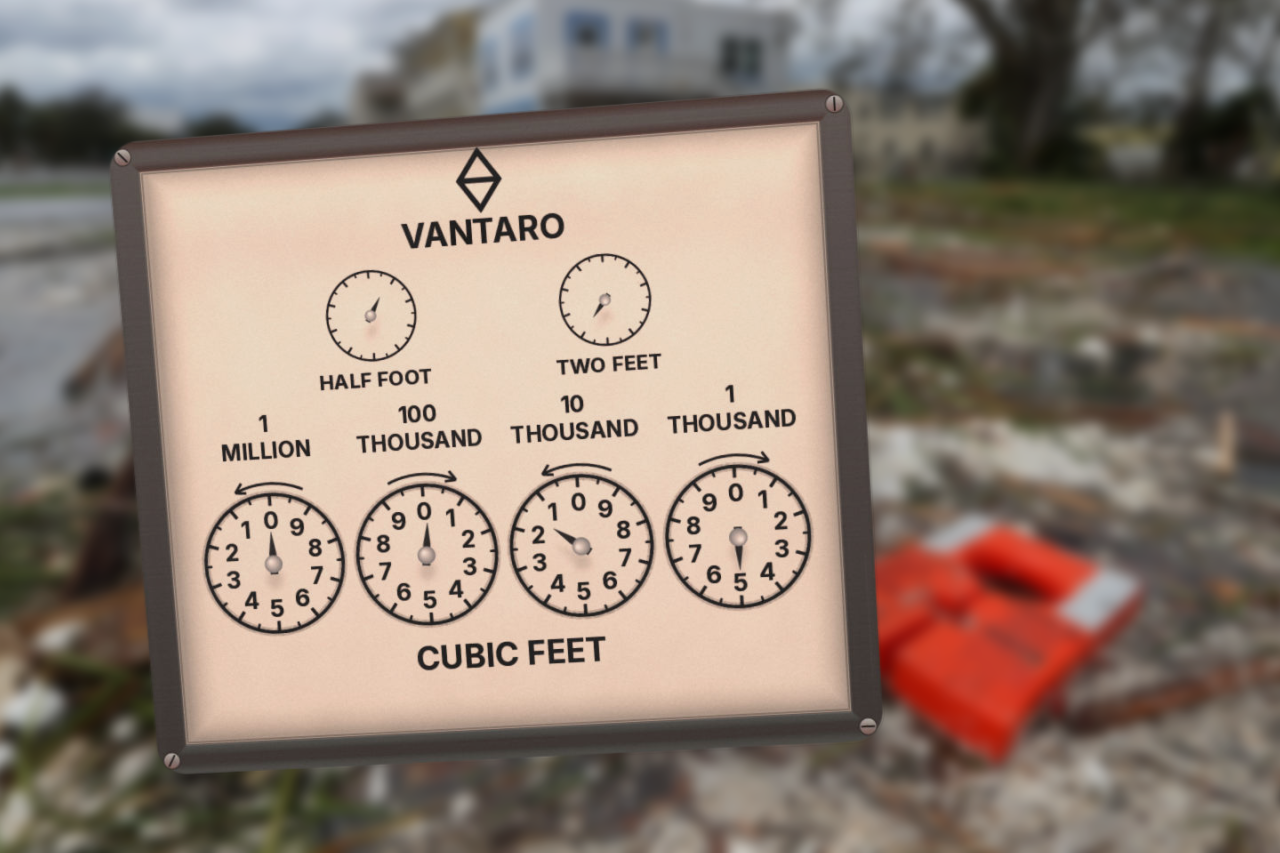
value=1500 unit=ft³
